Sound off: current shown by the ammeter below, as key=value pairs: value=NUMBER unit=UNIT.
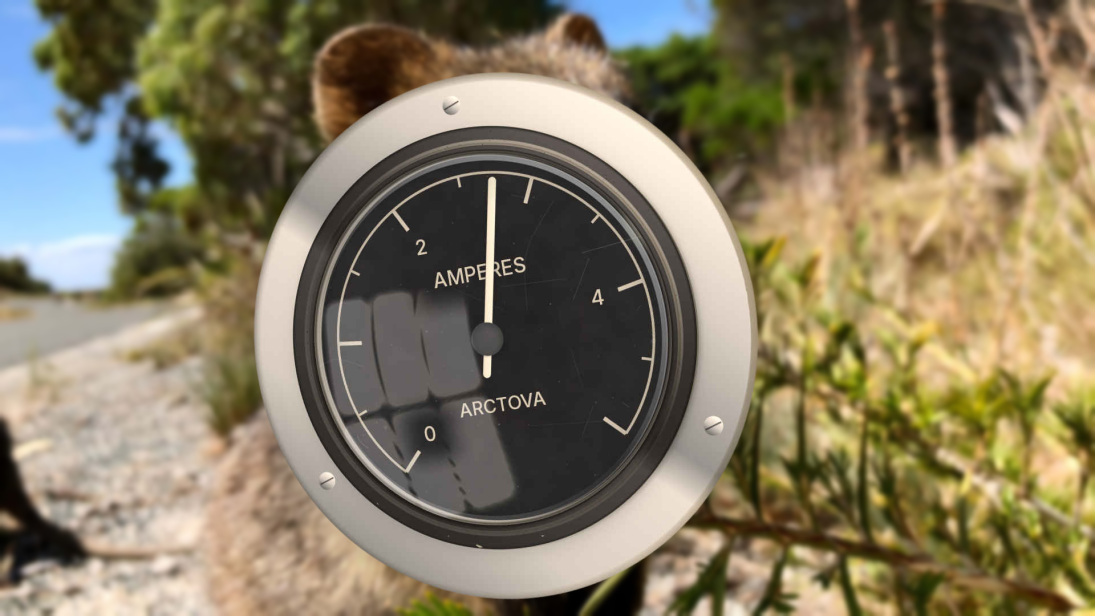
value=2.75 unit=A
